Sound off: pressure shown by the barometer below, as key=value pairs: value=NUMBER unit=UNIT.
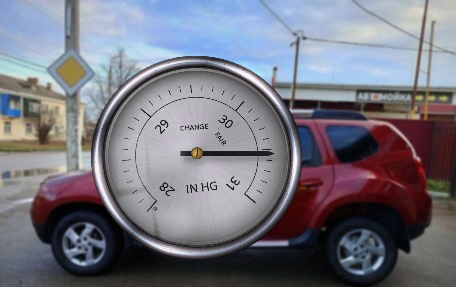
value=30.55 unit=inHg
